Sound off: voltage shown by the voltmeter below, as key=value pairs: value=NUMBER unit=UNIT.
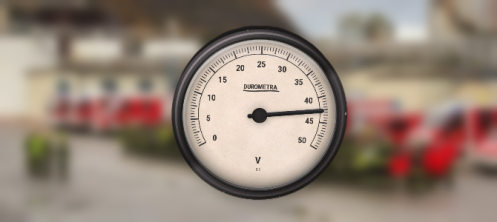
value=42.5 unit=V
